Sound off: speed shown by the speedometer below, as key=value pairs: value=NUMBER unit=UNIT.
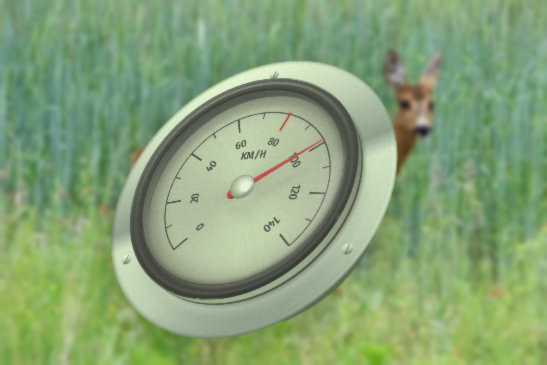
value=100 unit=km/h
